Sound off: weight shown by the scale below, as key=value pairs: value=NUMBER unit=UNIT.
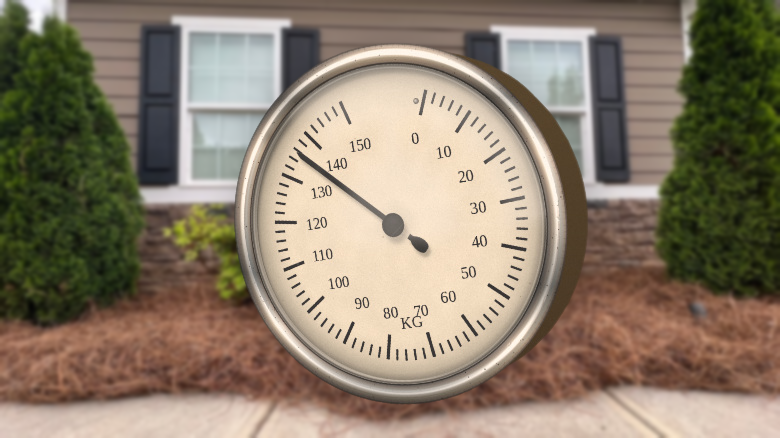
value=136 unit=kg
